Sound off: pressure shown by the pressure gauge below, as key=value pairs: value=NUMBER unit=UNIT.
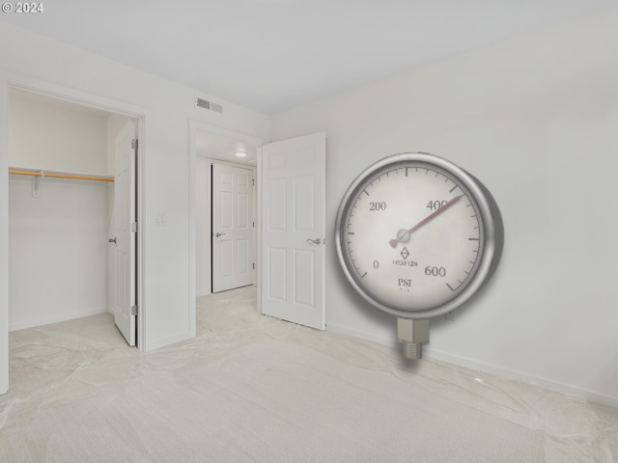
value=420 unit=psi
